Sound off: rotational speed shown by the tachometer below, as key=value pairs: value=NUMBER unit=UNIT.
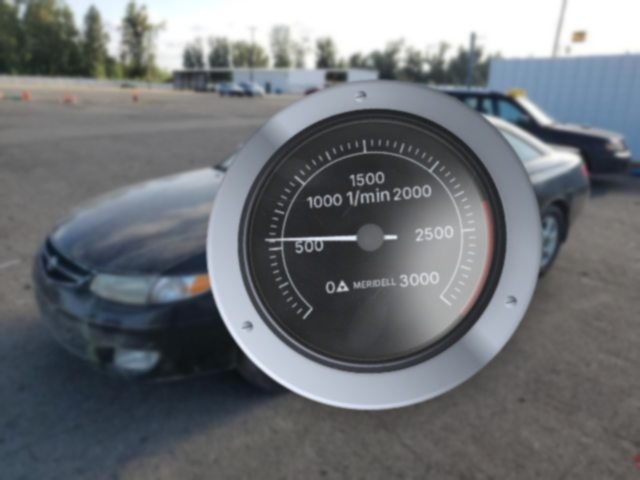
value=550 unit=rpm
